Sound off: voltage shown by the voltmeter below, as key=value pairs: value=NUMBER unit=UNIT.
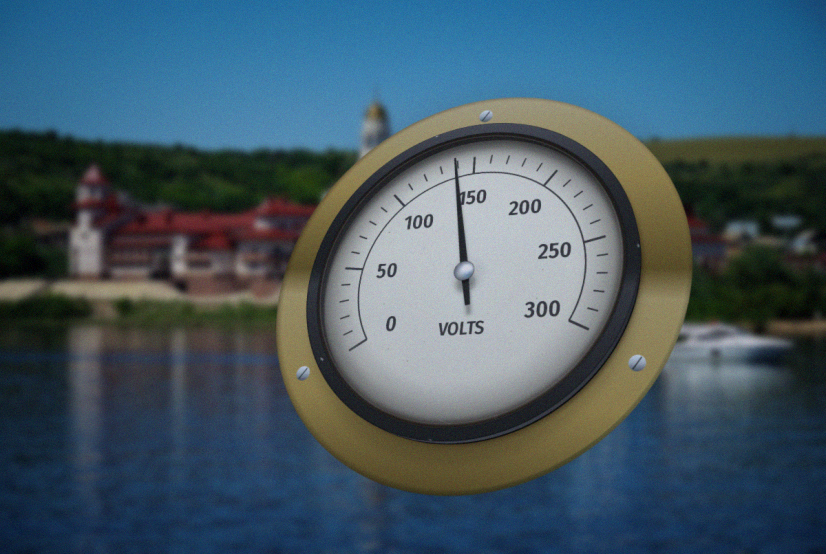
value=140 unit=V
